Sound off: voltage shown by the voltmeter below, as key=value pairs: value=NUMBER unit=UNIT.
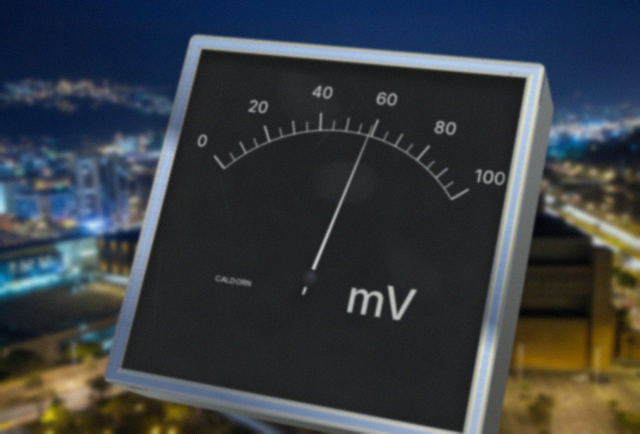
value=60 unit=mV
